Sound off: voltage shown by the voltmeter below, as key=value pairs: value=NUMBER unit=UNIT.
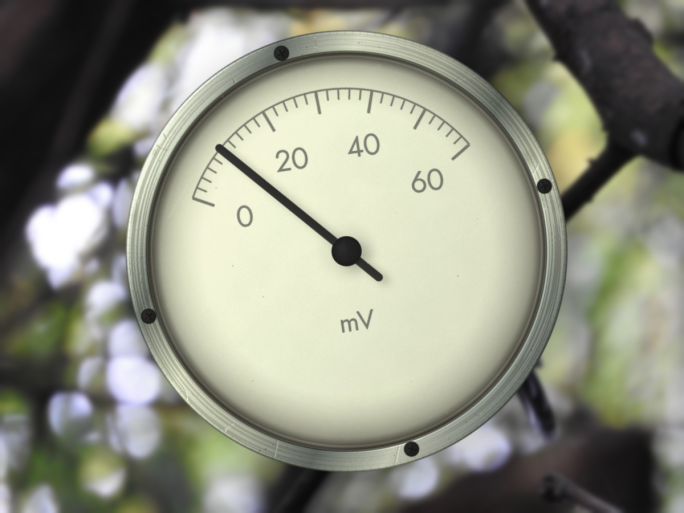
value=10 unit=mV
